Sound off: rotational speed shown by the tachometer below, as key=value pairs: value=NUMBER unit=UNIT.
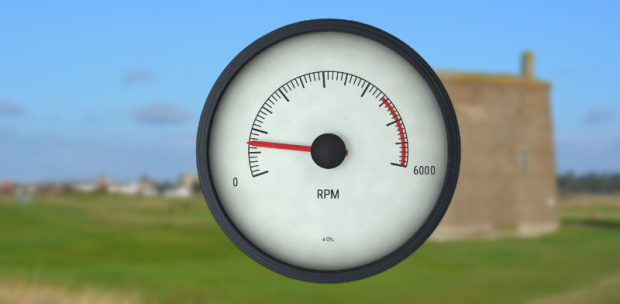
value=700 unit=rpm
